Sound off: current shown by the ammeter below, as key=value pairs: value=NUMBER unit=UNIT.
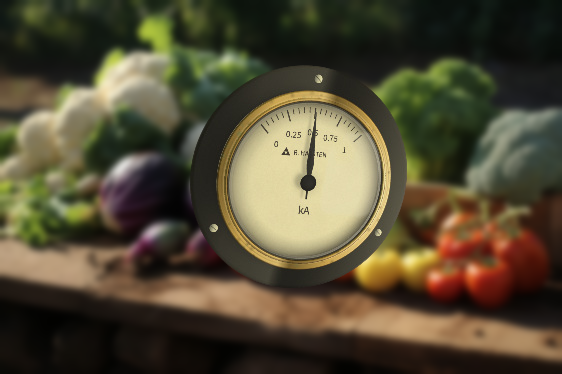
value=0.5 unit=kA
